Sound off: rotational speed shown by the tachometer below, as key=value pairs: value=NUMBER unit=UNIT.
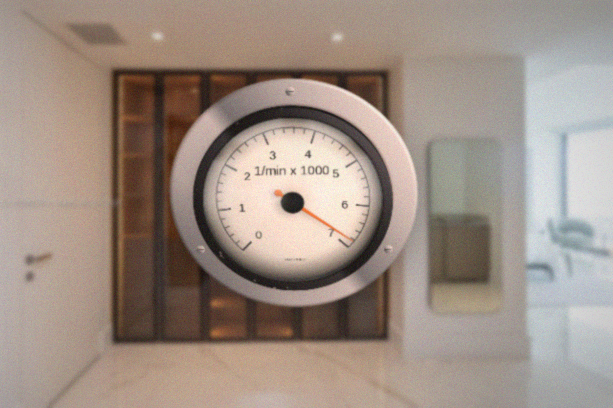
value=6800 unit=rpm
